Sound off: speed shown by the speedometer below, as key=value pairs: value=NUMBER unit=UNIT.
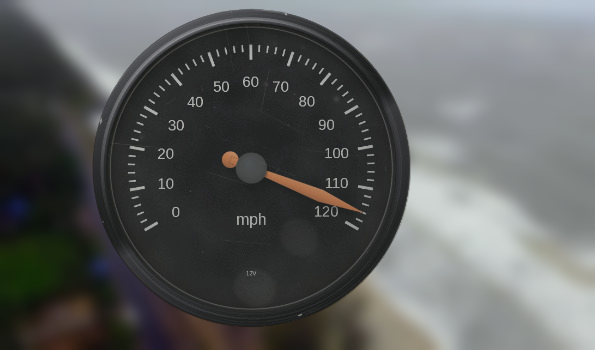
value=116 unit=mph
